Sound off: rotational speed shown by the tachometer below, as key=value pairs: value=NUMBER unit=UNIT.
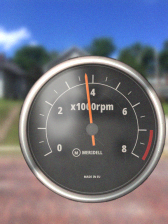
value=3750 unit=rpm
